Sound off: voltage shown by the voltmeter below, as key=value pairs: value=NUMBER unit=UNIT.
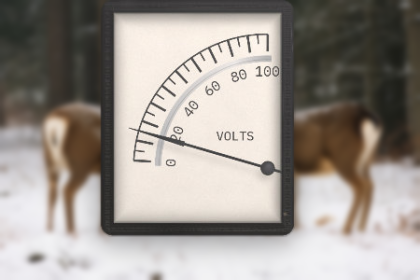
value=15 unit=V
